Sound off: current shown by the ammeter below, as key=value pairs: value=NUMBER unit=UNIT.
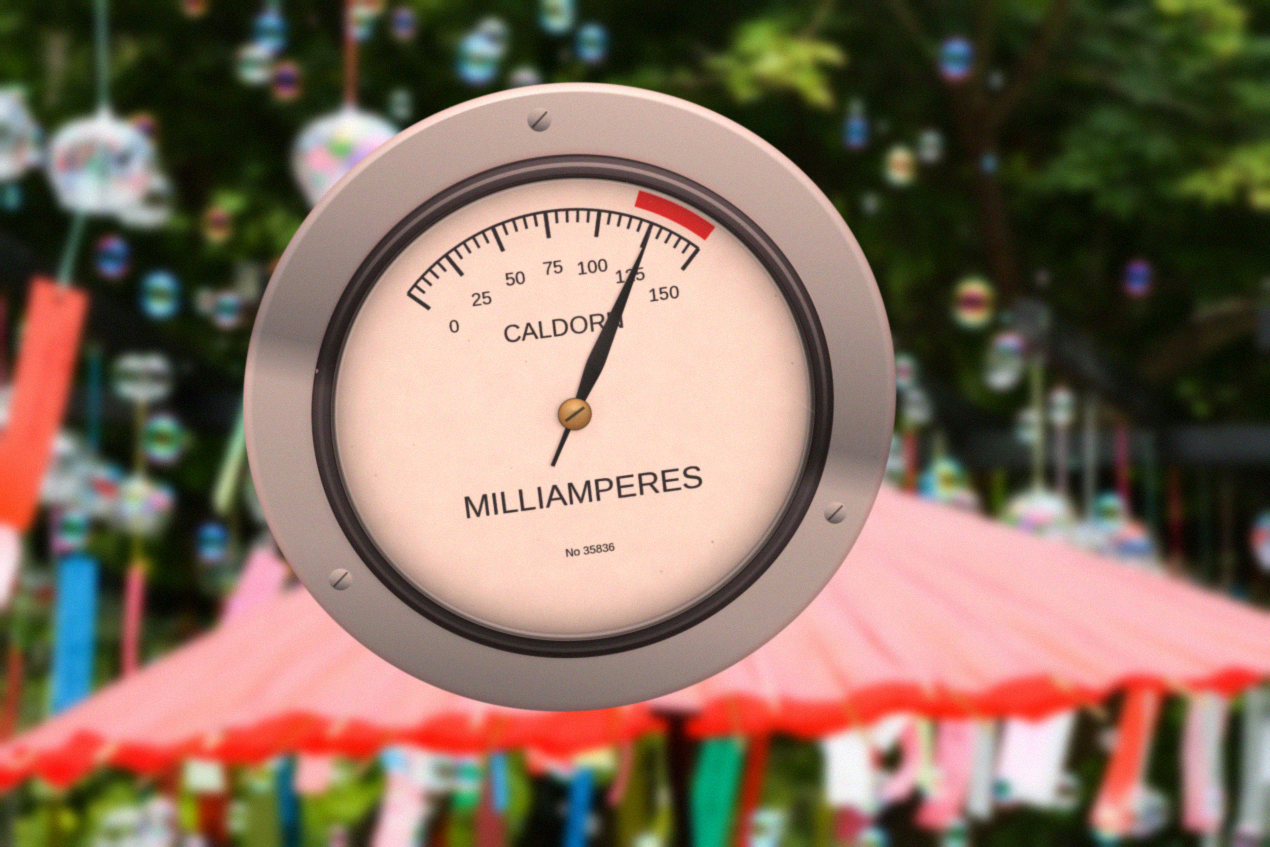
value=125 unit=mA
